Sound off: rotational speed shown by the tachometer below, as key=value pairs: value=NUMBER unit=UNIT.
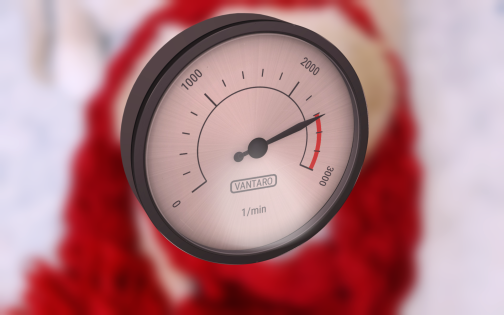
value=2400 unit=rpm
